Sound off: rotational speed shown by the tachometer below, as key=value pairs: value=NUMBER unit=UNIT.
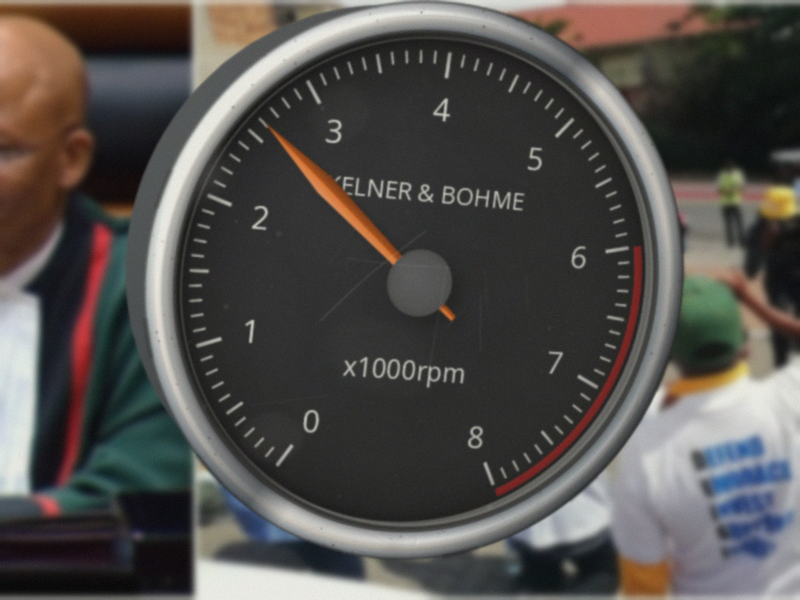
value=2600 unit=rpm
